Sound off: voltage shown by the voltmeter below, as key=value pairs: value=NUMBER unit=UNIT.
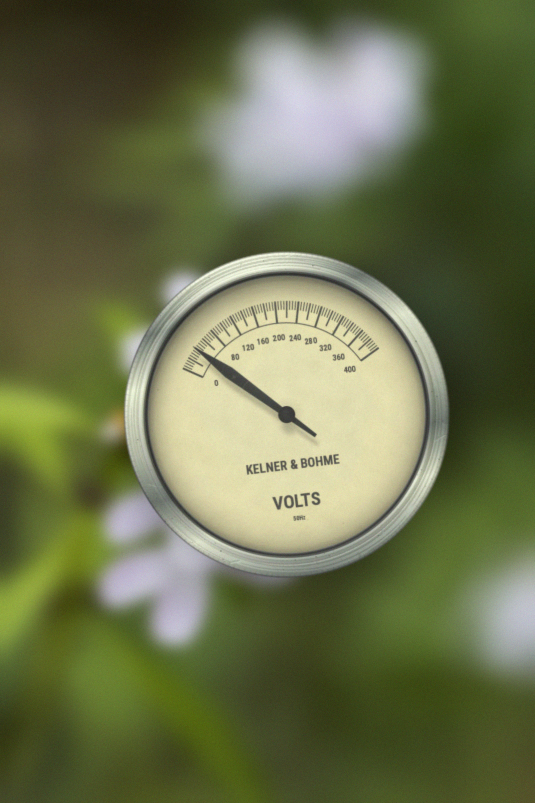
value=40 unit=V
